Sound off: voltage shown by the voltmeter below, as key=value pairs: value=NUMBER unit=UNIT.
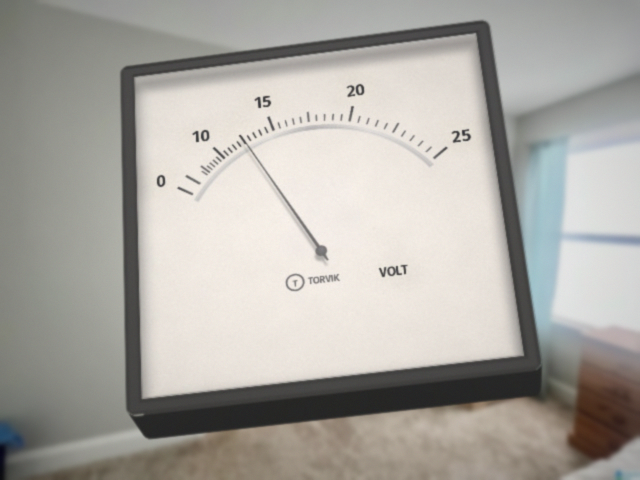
value=12.5 unit=V
